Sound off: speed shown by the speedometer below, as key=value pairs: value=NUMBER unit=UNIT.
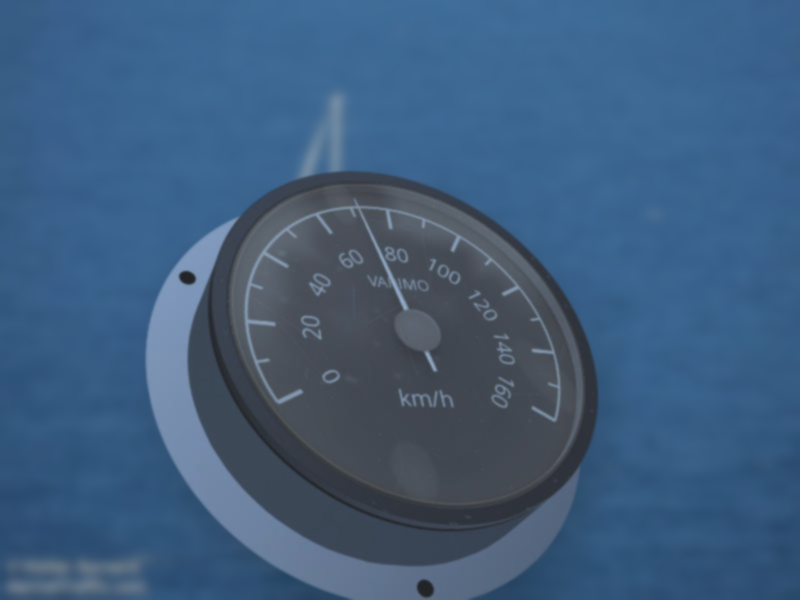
value=70 unit=km/h
